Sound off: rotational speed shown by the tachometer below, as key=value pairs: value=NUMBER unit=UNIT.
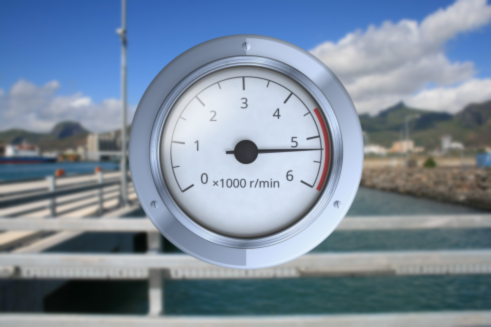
value=5250 unit=rpm
